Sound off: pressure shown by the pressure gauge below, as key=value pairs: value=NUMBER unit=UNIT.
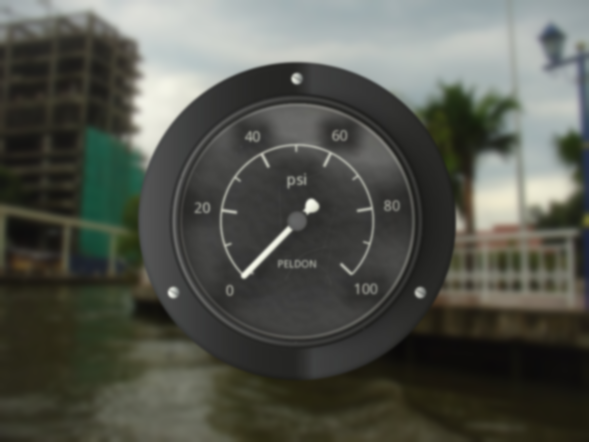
value=0 unit=psi
